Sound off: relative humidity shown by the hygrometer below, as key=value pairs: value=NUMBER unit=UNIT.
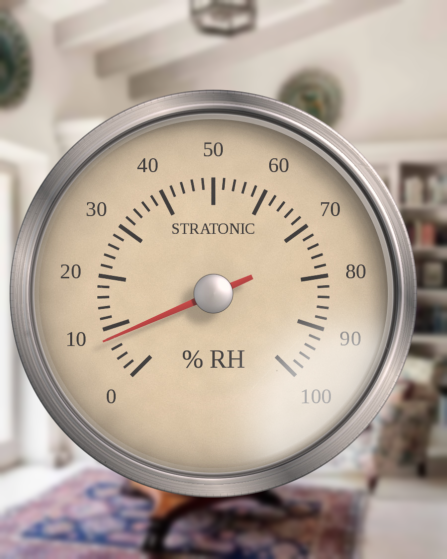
value=8 unit=%
